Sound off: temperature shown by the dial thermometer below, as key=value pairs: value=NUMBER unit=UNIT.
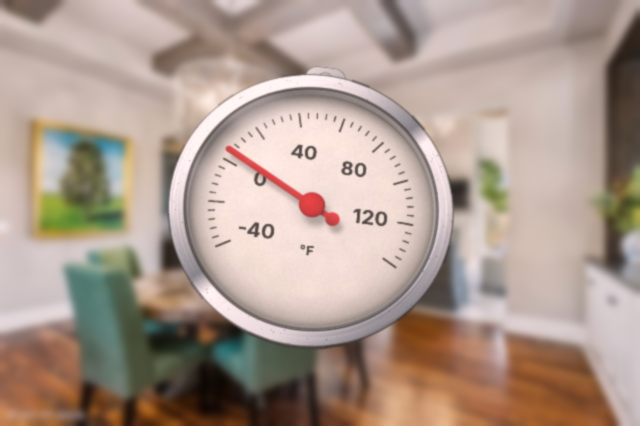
value=4 unit=°F
